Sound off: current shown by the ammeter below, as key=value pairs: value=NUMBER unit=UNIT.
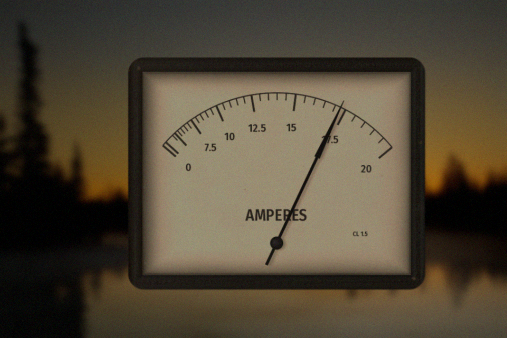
value=17.25 unit=A
